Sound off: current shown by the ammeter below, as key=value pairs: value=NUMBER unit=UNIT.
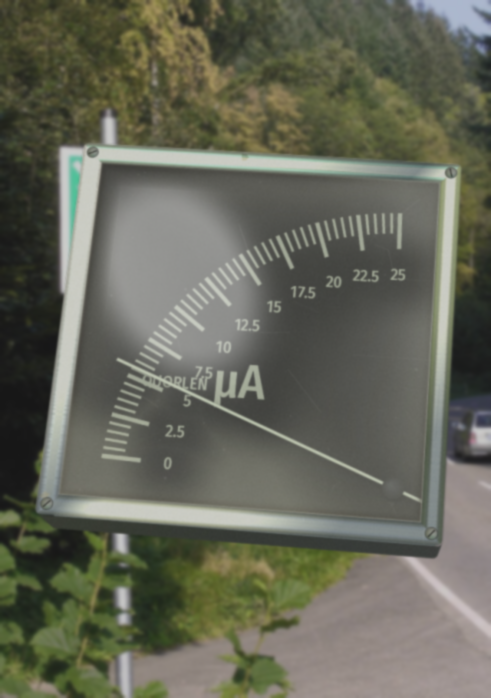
value=5.5 unit=µA
